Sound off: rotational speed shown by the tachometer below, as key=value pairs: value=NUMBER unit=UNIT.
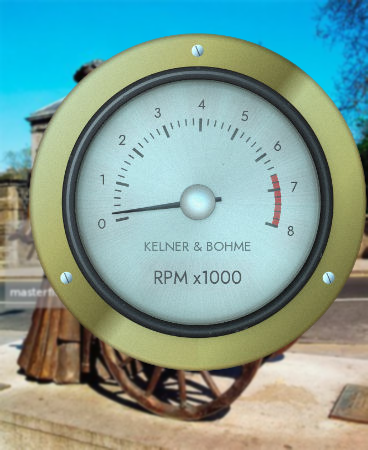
value=200 unit=rpm
